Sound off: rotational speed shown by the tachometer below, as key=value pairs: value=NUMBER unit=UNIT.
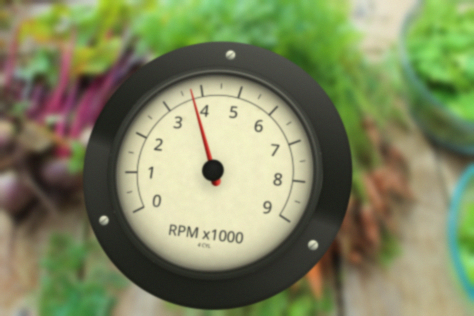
value=3750 unit=rpm
